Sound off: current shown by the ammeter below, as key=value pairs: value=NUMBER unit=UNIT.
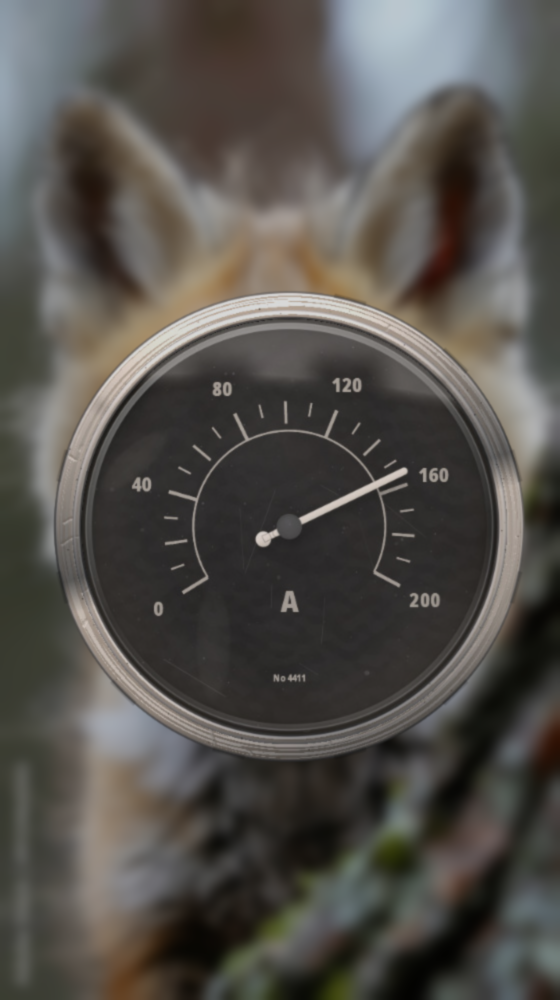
value=155 unit=A
